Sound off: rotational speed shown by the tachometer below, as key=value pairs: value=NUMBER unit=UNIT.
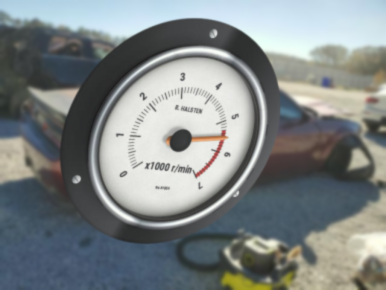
value=5500 unit=rpm
